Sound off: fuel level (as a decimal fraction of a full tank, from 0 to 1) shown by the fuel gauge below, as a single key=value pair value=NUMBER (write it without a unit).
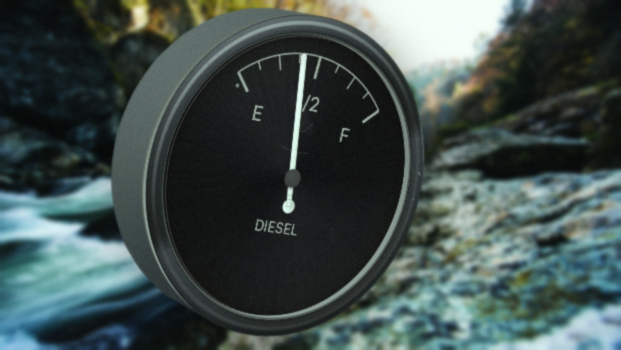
value=0.375
